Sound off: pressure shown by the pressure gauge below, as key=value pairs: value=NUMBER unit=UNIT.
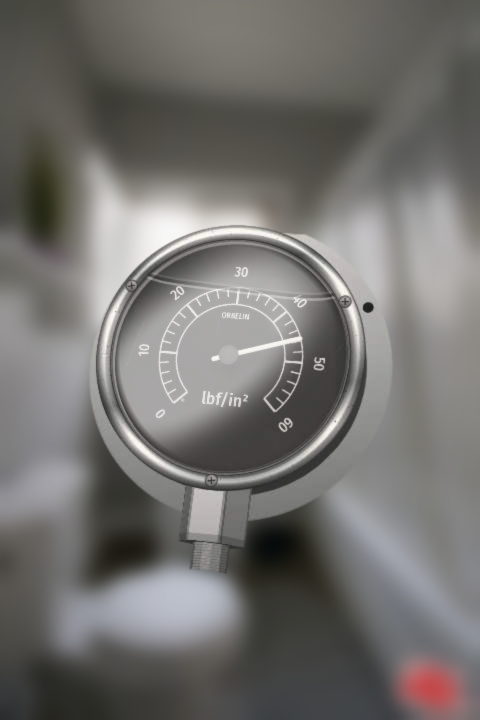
value=46 unit=psi
